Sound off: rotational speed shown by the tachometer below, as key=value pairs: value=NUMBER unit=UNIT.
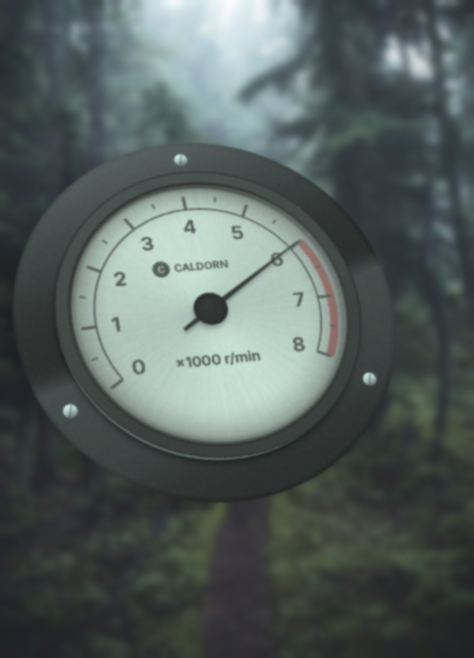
value=6000 unit=rpm
